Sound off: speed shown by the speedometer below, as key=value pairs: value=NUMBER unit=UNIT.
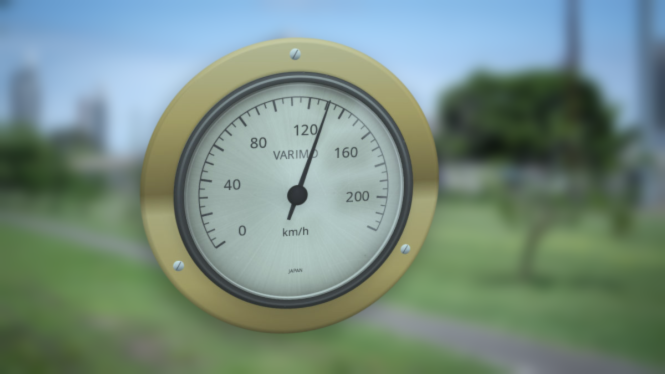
value=130 unit=km/h
